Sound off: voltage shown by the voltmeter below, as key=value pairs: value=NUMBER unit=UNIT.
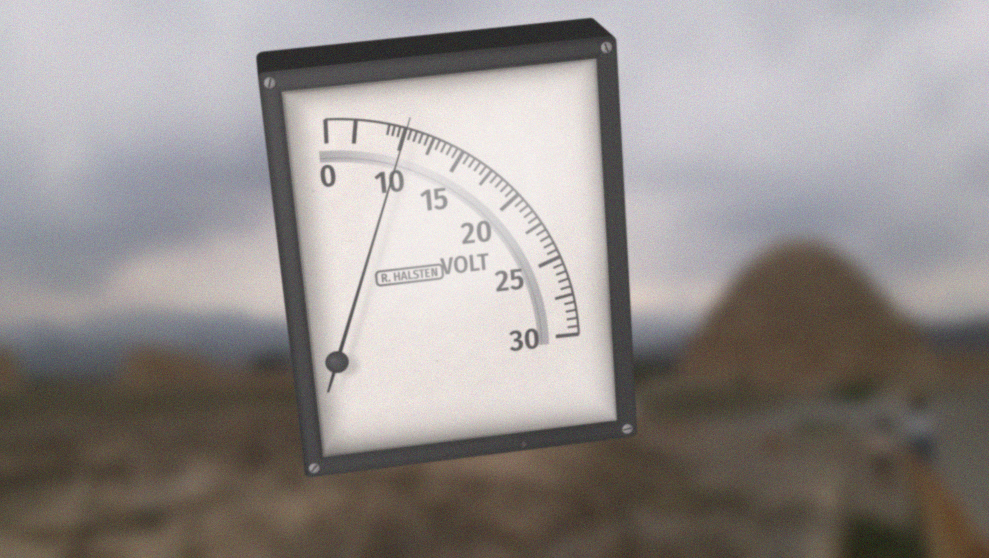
value=10 unit=V
